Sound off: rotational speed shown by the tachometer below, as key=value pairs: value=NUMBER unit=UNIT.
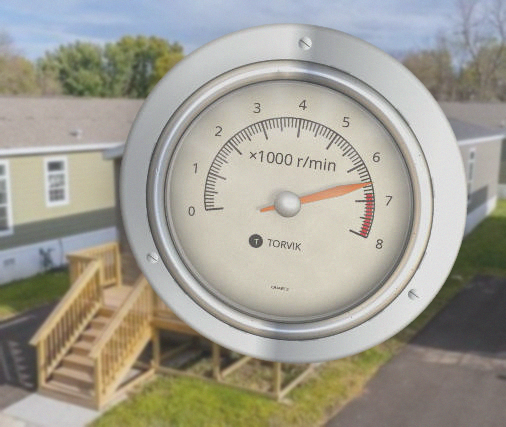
value=6500 unit=rpm
